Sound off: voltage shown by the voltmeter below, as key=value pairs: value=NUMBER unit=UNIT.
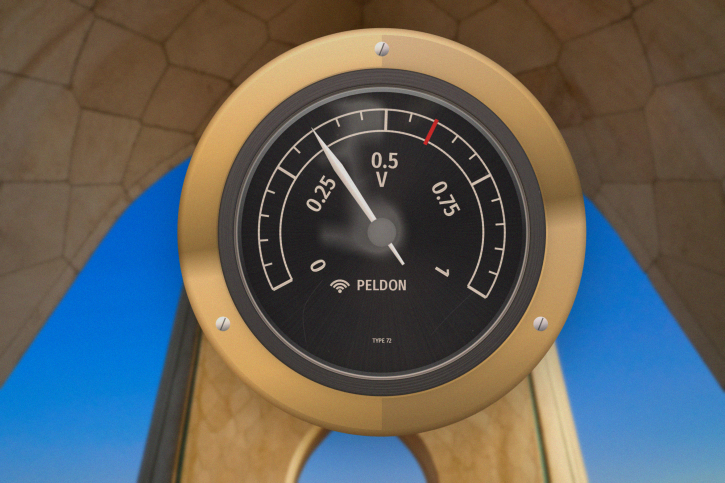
value=0.35 unit=V
